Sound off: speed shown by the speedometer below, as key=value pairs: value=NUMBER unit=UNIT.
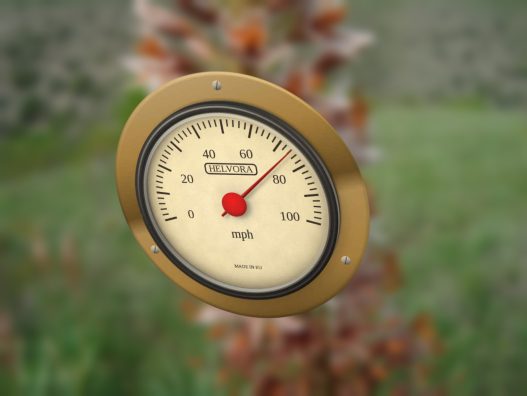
value=74 unit=mph
